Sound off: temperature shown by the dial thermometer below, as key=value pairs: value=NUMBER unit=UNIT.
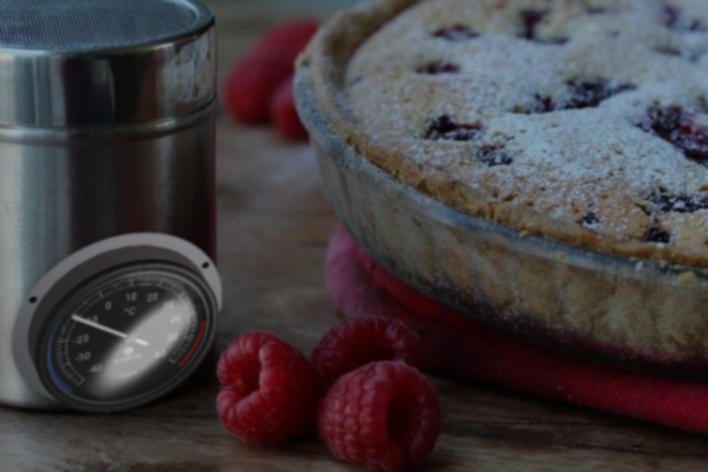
value=-10 unit=°C
